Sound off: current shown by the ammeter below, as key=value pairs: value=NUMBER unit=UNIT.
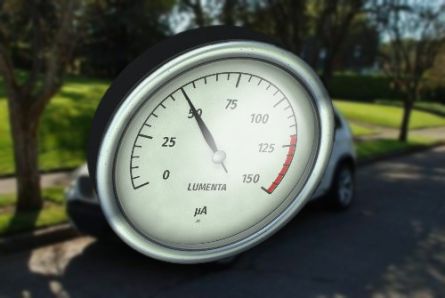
value=50 unit=µA
